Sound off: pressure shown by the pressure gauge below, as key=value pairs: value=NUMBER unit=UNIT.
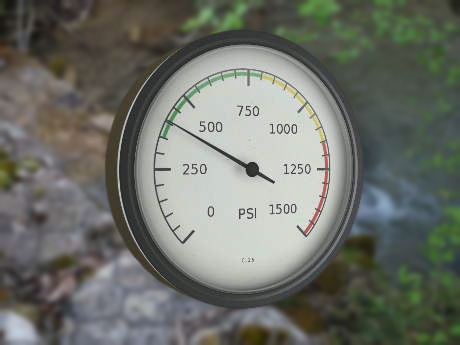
value=400 unit=psi
